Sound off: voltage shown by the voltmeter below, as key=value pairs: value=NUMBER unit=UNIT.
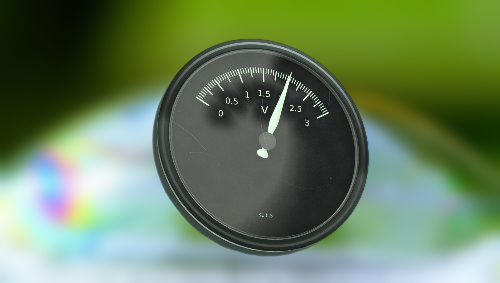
value=2 unit=V
